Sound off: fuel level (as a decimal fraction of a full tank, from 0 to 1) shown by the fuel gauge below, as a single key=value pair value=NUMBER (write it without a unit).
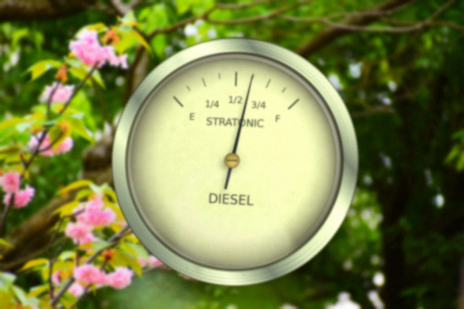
value=0.625
